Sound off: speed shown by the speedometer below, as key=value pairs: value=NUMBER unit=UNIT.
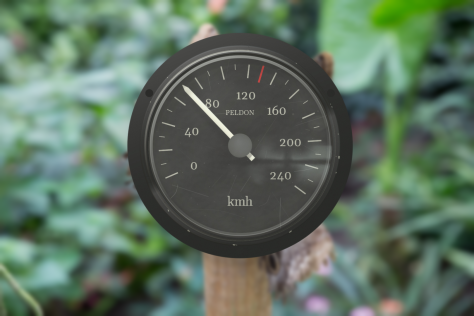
value=70 unit=km/h
